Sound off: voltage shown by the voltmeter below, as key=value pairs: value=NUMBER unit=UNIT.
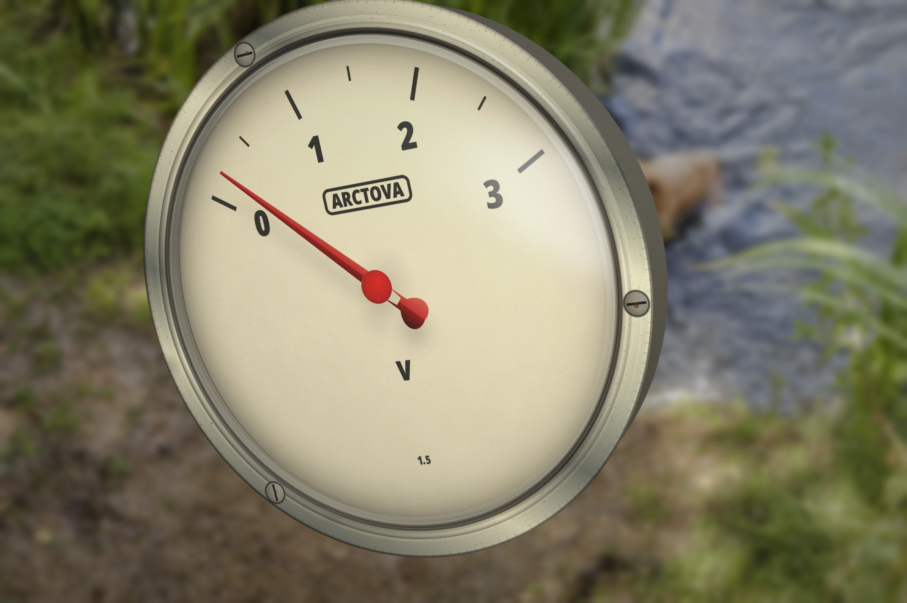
value=0.25 unit=V
